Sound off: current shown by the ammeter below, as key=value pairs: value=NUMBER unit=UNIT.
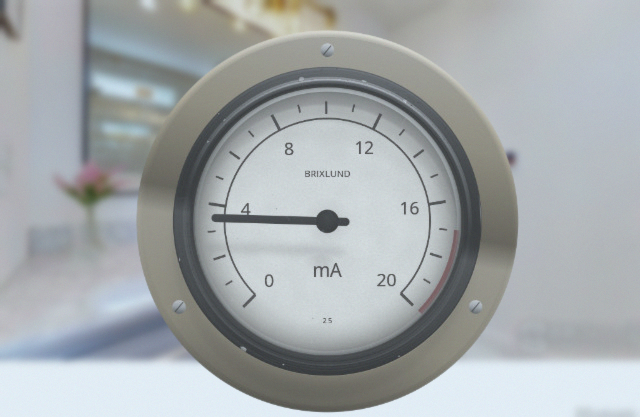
value=3.5 unit=mA
